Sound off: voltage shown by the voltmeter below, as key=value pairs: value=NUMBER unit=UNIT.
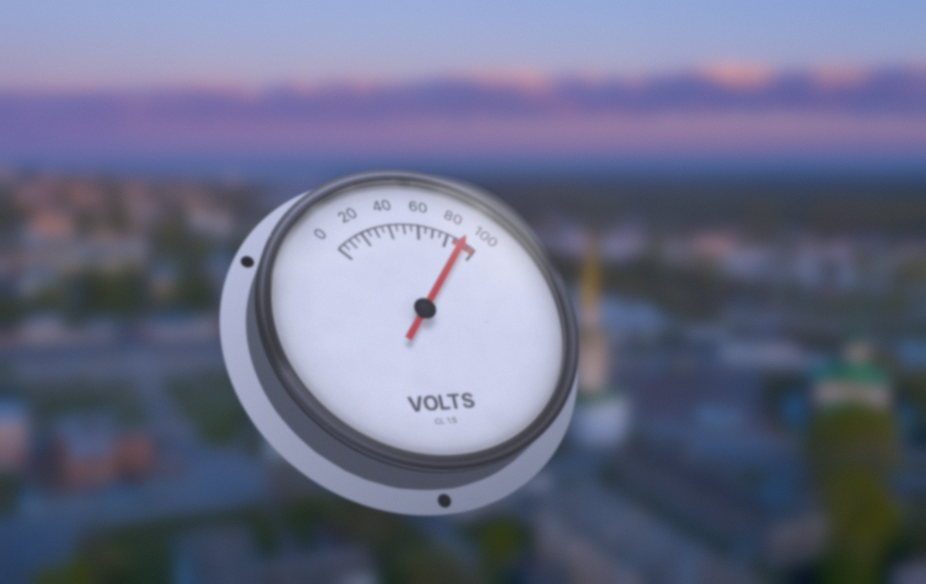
value=90 unit=V
